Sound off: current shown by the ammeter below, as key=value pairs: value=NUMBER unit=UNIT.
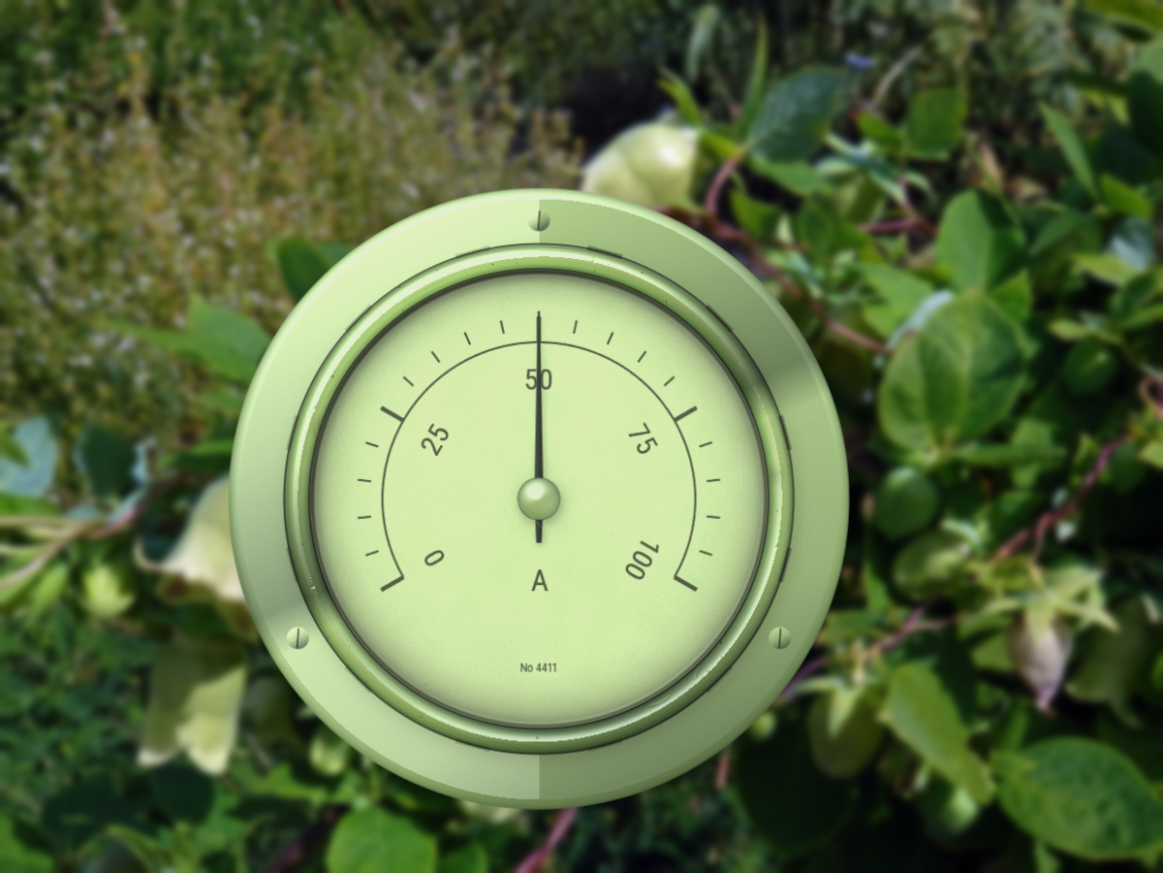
value=50 unit=A
